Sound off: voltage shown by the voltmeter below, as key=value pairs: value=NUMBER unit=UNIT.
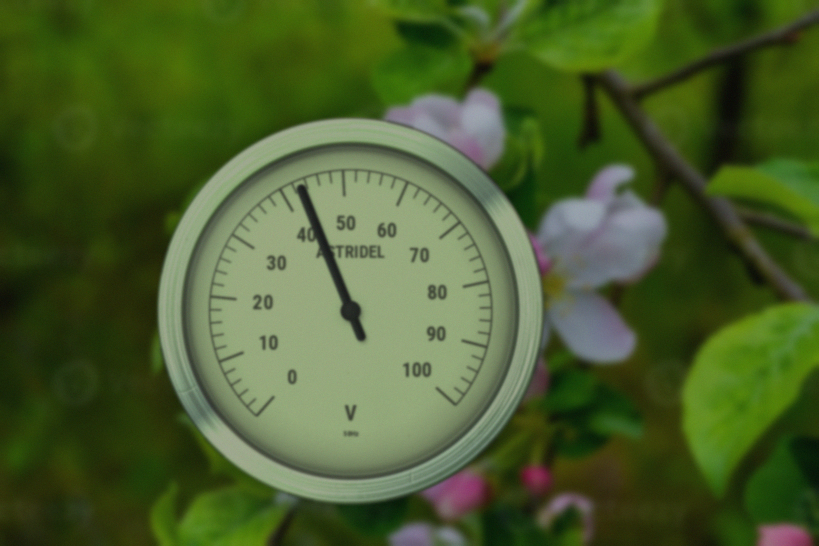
value=43 unit=V
